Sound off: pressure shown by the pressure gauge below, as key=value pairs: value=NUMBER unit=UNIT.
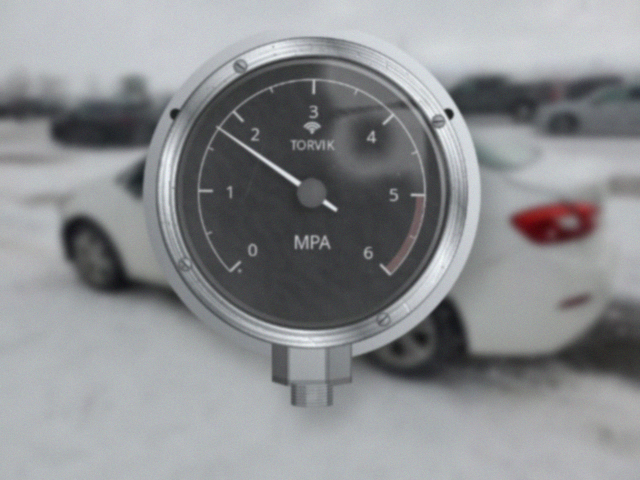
value=1.75 unit=MPa
